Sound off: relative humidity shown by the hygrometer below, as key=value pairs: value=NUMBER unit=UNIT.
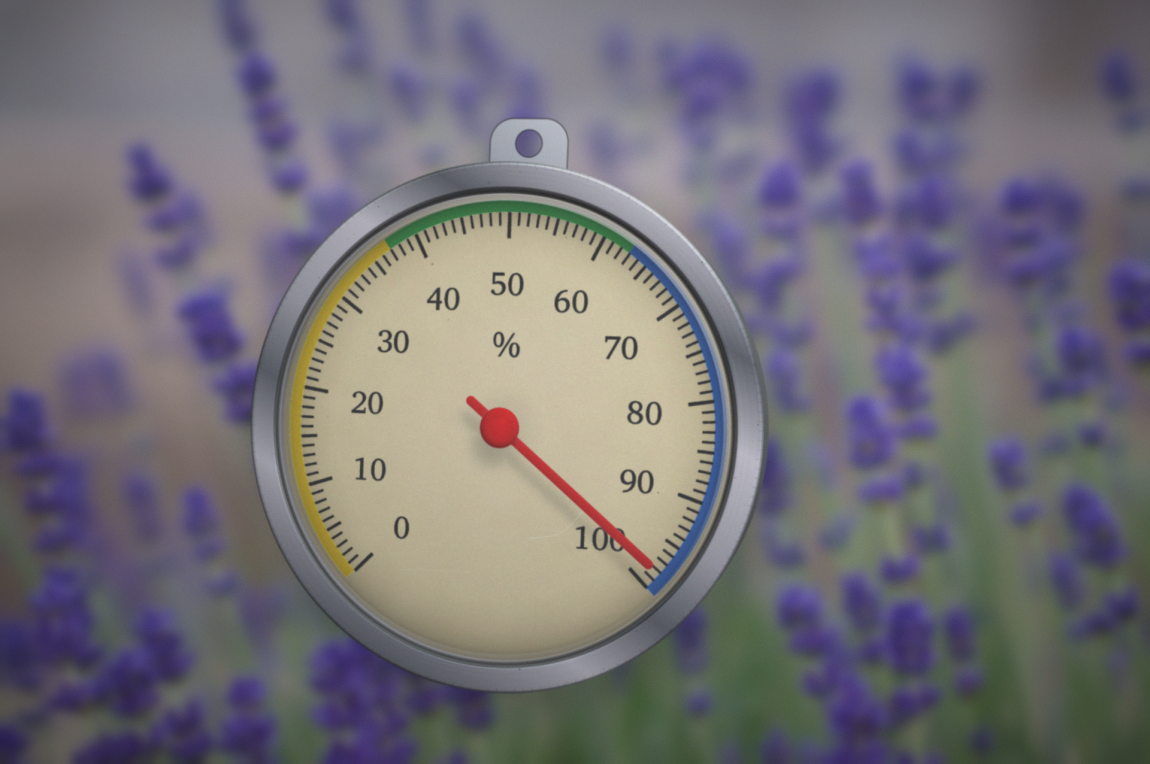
value=98 unit=%
